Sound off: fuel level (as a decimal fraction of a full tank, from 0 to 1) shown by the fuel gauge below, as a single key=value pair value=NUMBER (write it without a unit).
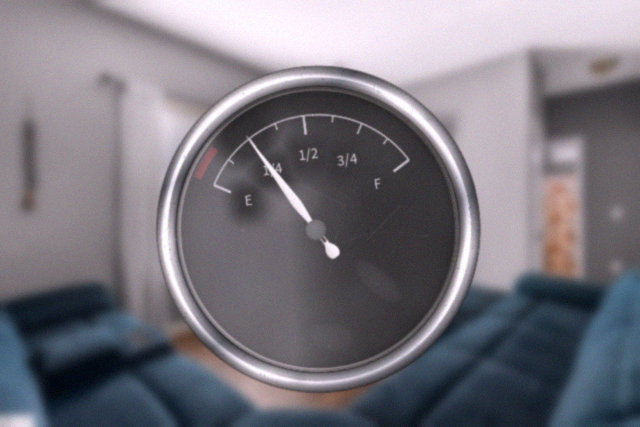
value=0.25
